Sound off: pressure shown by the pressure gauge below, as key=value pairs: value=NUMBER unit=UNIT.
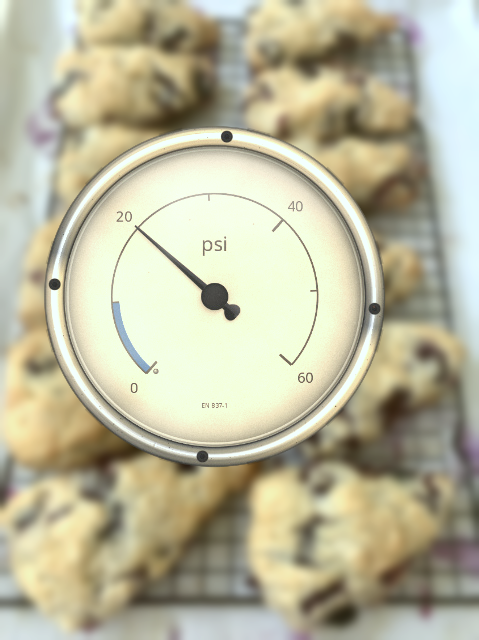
value=20 unit=psi
